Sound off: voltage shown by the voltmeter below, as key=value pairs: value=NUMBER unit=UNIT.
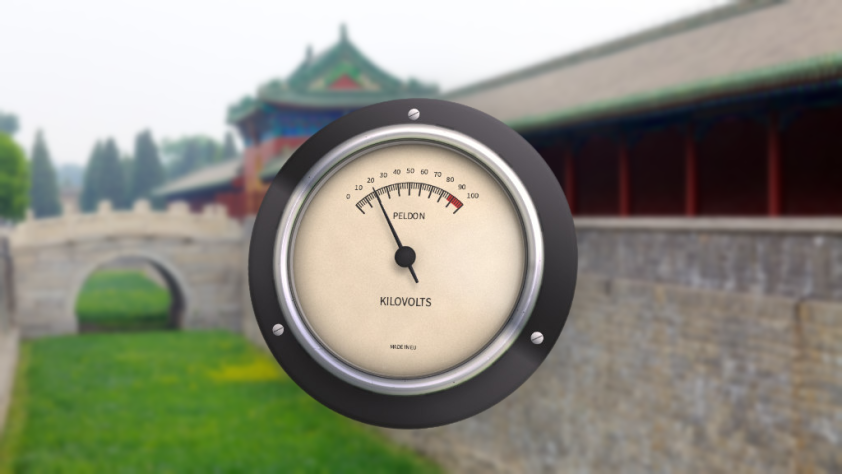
value=20 unit=kV
